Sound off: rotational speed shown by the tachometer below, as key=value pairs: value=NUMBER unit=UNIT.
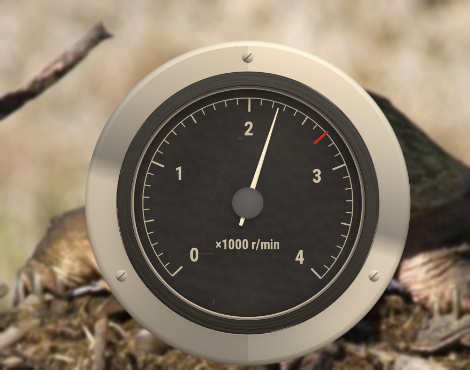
value=2250 unit=rpm
